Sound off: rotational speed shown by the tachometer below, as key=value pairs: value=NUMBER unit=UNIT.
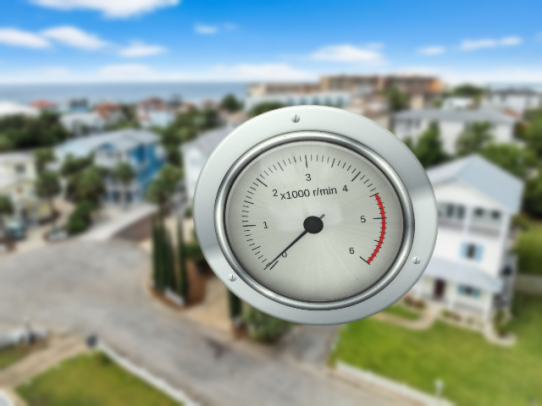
value=100 unit=rpm
